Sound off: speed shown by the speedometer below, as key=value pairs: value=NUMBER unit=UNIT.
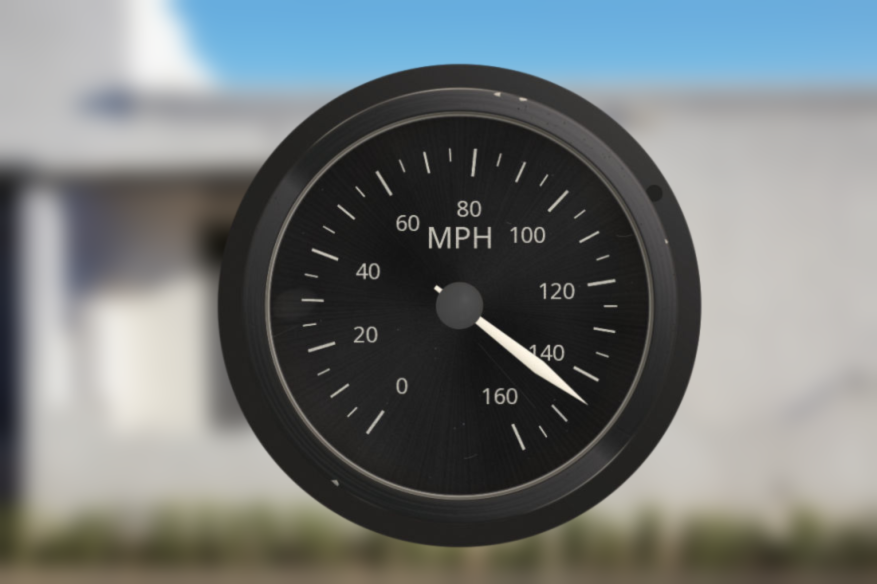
value=145 unit=mph
